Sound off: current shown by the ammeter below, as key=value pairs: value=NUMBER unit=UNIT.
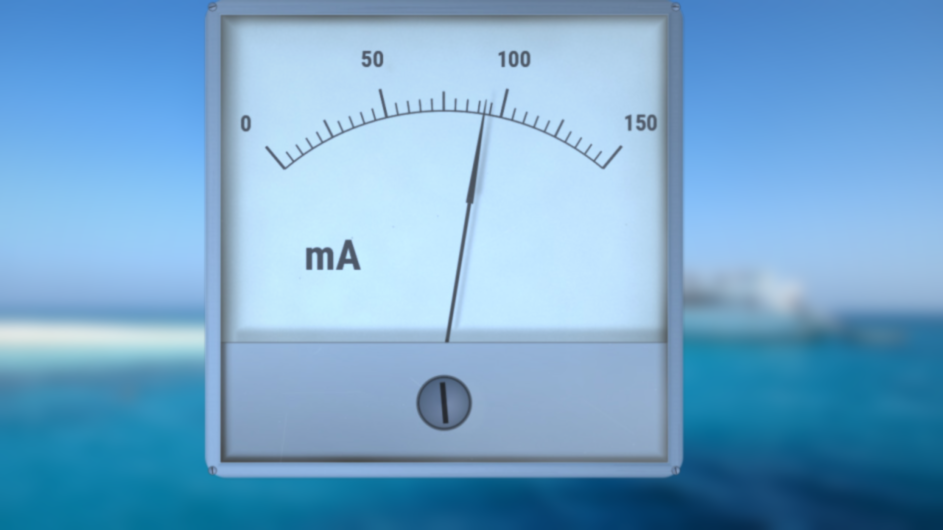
value=92.5 unit=mA
